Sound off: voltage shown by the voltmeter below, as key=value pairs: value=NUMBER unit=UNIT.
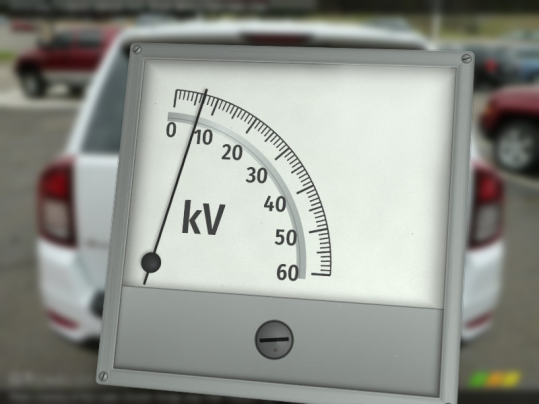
value=7 unit=kV
